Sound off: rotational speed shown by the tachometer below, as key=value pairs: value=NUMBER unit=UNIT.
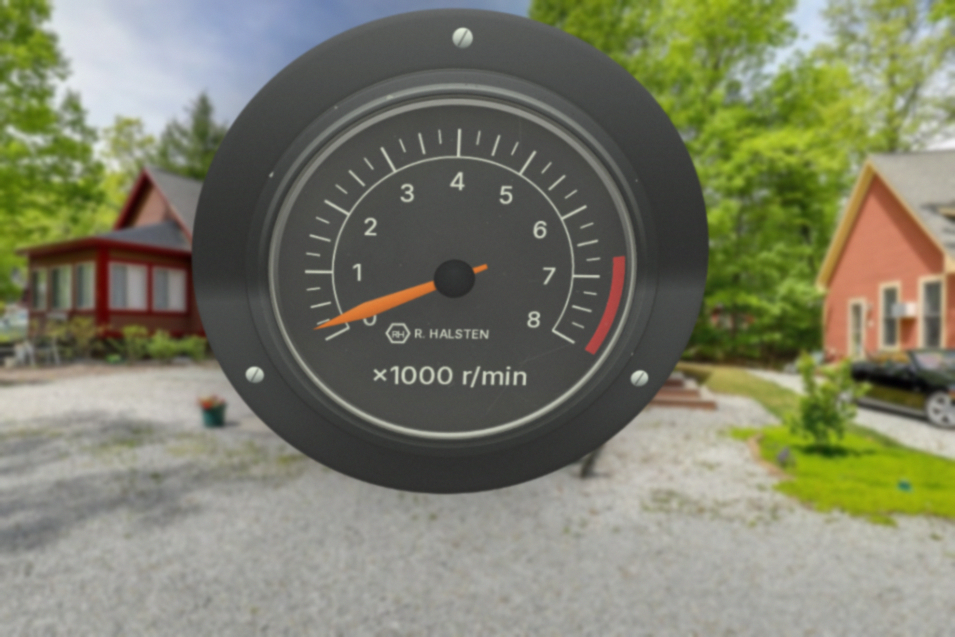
value=250 unit=rpm
